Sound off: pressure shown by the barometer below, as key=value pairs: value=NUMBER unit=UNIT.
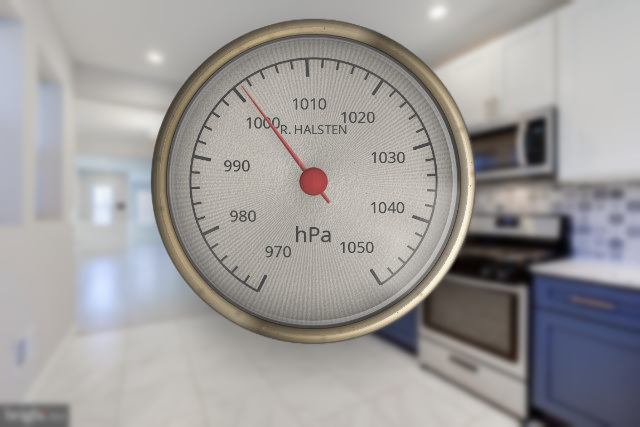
value=1001 unit=hPa
